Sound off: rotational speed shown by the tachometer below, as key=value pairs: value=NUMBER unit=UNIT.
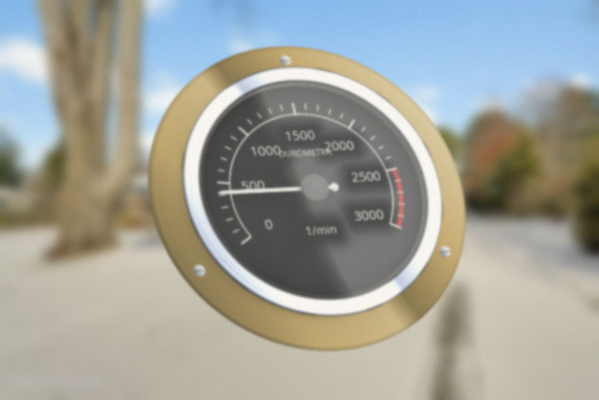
value=400 unit=rpm
